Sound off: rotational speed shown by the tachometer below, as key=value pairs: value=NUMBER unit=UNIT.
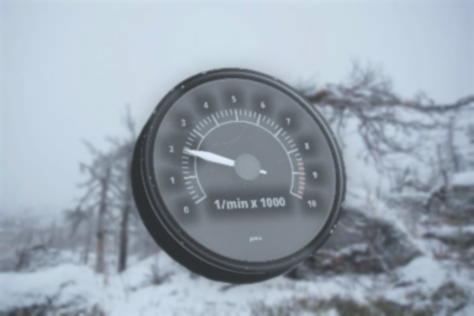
value=2000 unit=rpm
